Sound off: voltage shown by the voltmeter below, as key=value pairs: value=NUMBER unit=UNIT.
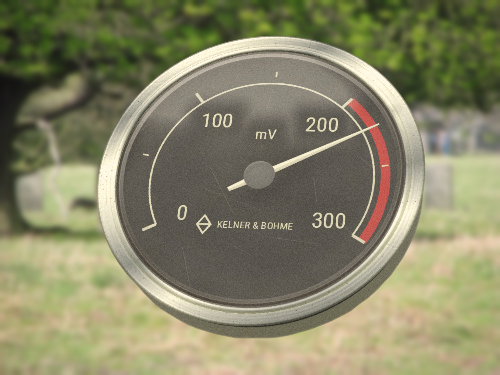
value=225 unit=mV
